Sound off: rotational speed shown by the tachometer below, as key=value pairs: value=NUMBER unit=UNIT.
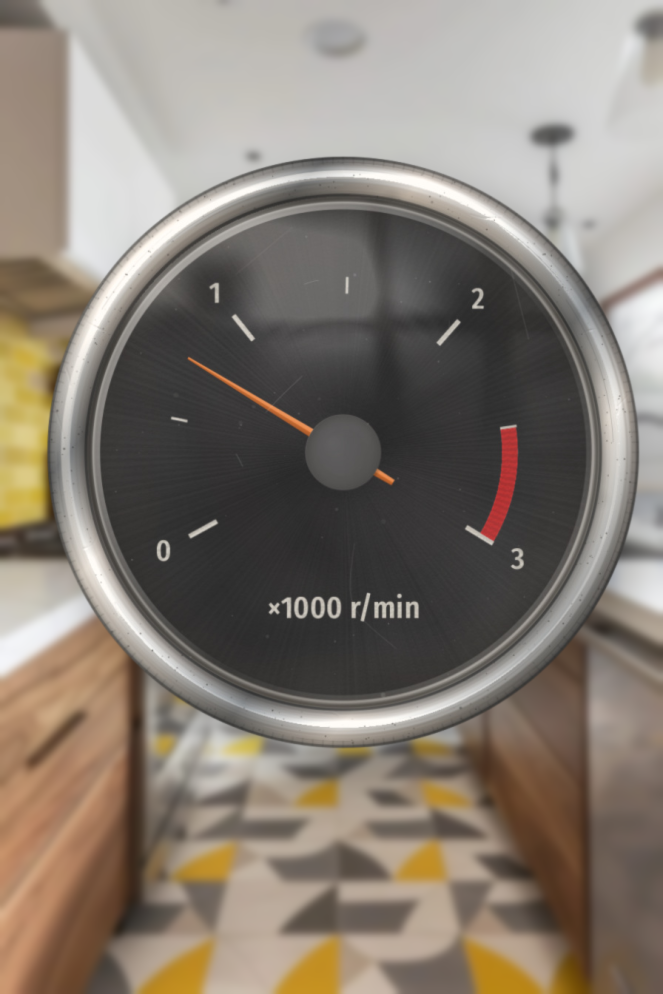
value=750 unit=rpm
